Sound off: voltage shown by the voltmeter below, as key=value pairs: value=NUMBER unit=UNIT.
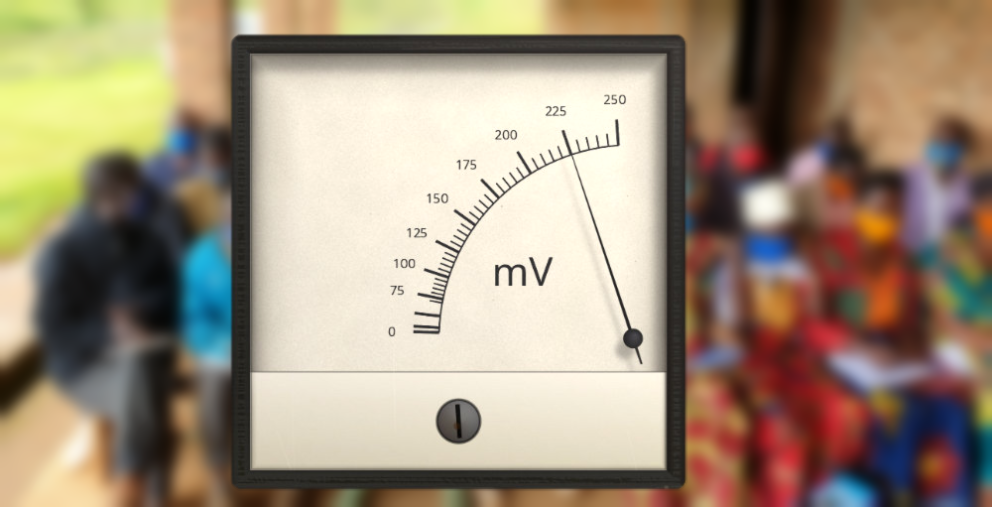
value=225 unit=mV
